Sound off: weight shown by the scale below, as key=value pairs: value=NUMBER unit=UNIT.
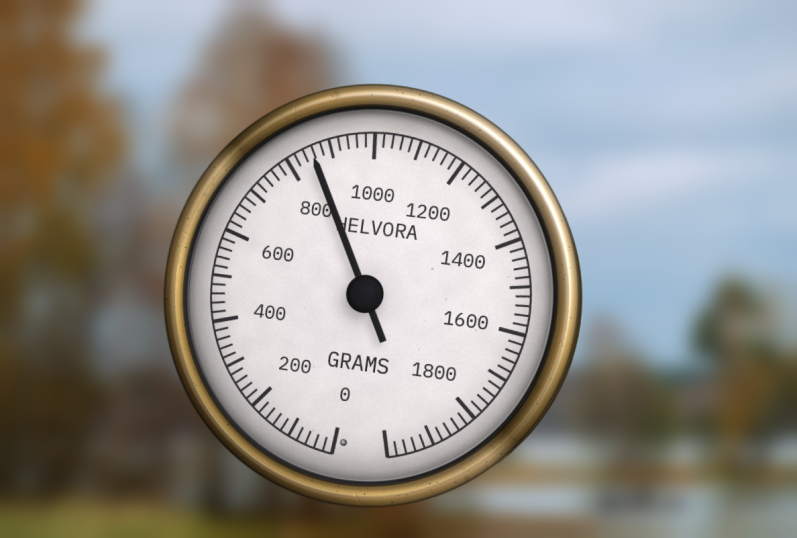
value=860 unit=g
